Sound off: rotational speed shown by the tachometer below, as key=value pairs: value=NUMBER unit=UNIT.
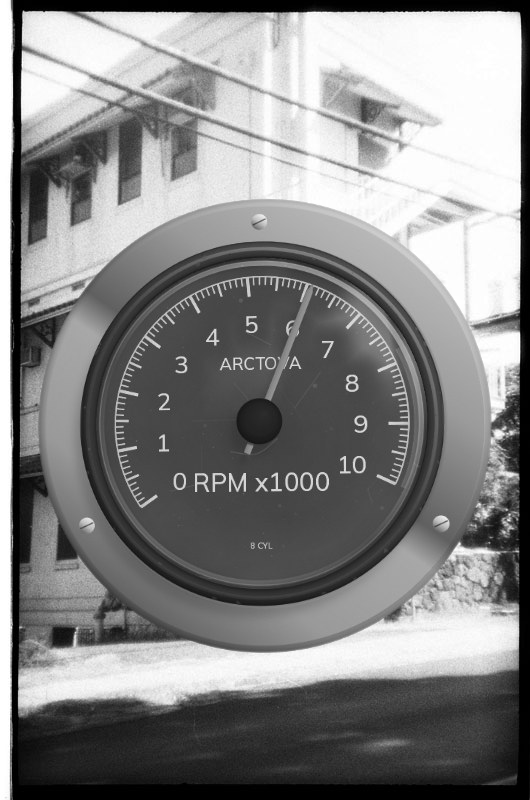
value=6100 unit=rpm
